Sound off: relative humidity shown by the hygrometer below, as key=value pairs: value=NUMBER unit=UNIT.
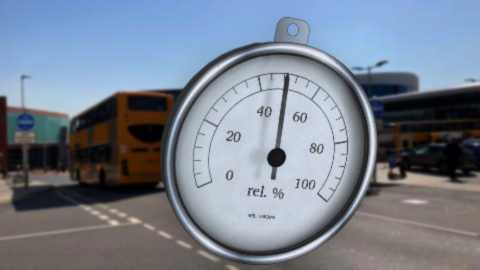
value=48 unit=%
